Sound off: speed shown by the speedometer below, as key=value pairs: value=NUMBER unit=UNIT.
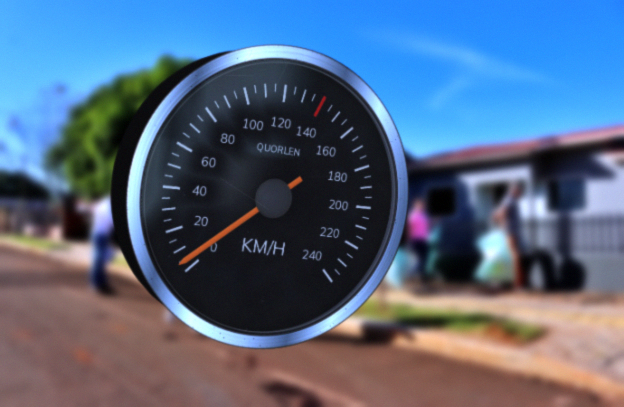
value=5 unit=km/h
